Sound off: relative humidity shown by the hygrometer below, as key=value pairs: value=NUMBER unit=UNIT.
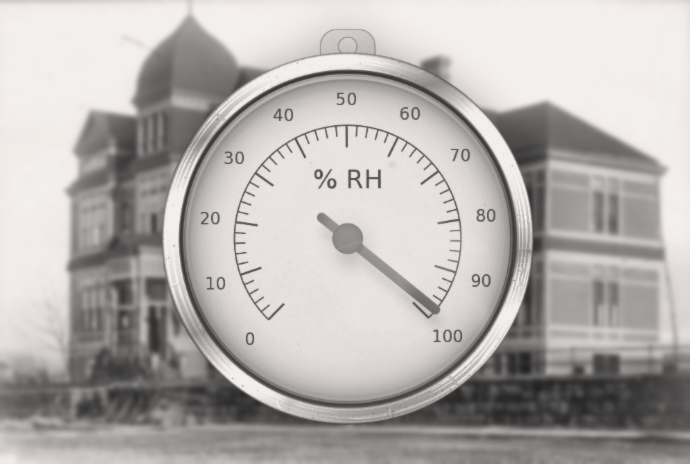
value=98 unit=%
